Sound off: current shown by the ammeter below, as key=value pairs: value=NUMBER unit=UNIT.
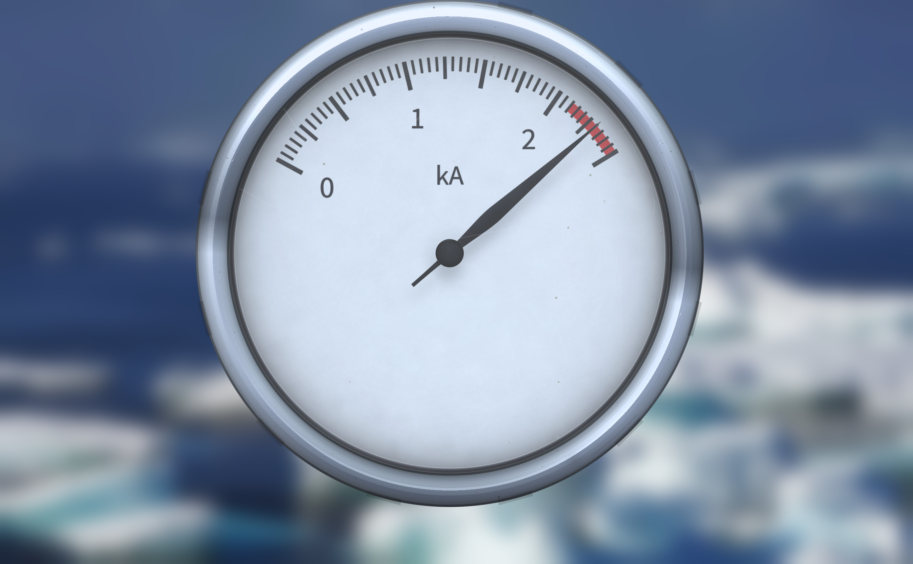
value=2.3 unit=kA
